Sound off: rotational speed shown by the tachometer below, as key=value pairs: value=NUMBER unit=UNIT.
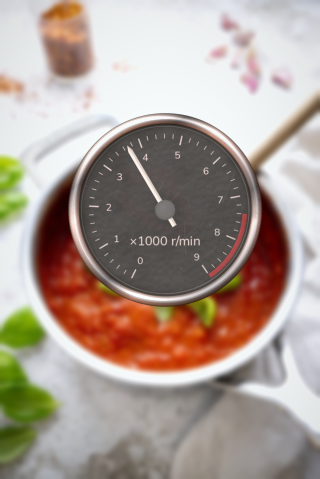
value=3700 unit=rpm
